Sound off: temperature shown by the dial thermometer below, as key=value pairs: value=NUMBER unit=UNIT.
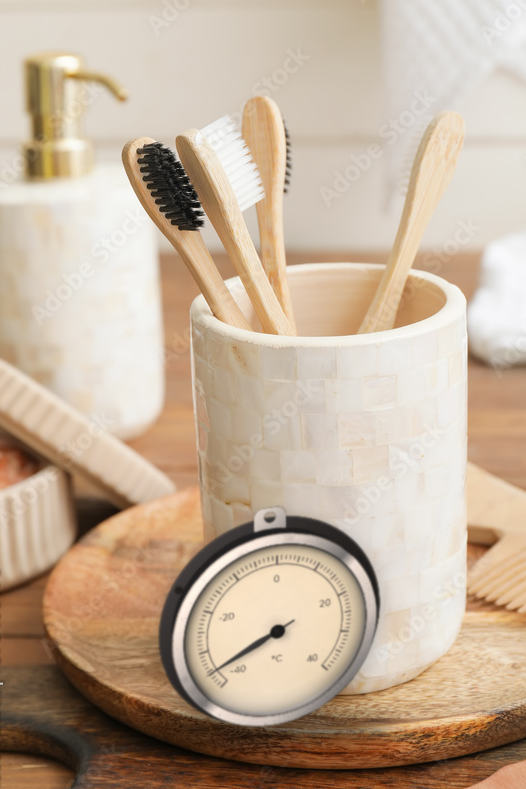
value=-35 unit=°C
